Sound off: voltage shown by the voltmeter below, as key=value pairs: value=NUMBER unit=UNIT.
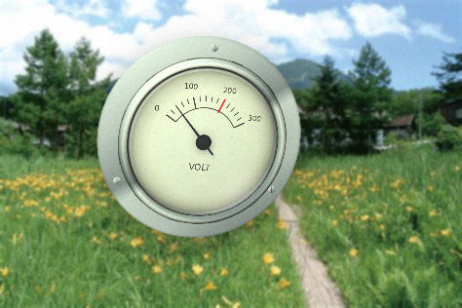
value=40 unit=V
